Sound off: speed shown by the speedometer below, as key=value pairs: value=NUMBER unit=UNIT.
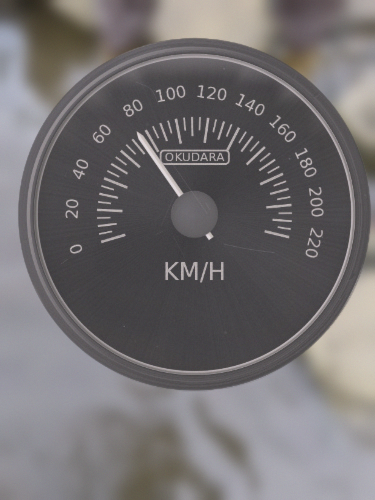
value=75 unit=km/h
